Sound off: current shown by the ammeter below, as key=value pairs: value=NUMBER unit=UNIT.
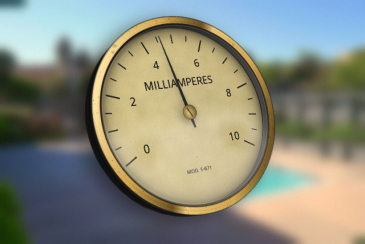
value=4.5 unit=mA
